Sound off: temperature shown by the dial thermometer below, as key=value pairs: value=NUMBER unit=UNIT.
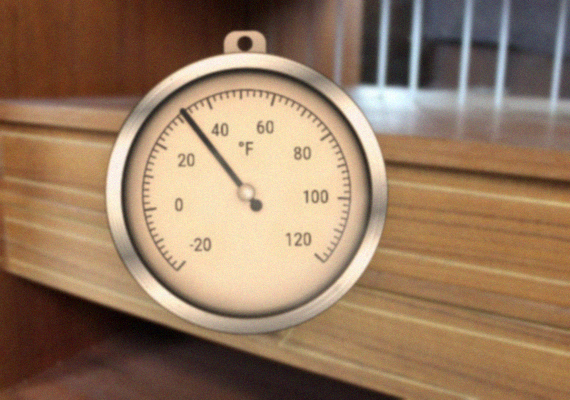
value=32 unit=°F
